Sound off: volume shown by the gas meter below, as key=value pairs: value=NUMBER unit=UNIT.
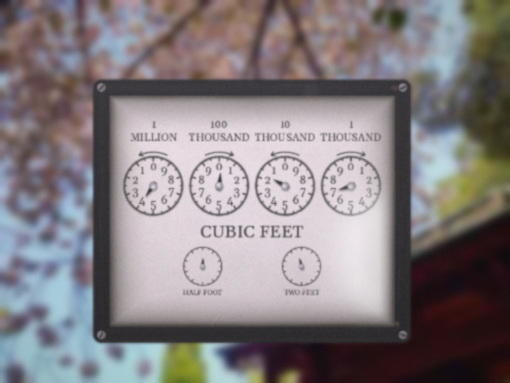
value=401700 unit=ft³
